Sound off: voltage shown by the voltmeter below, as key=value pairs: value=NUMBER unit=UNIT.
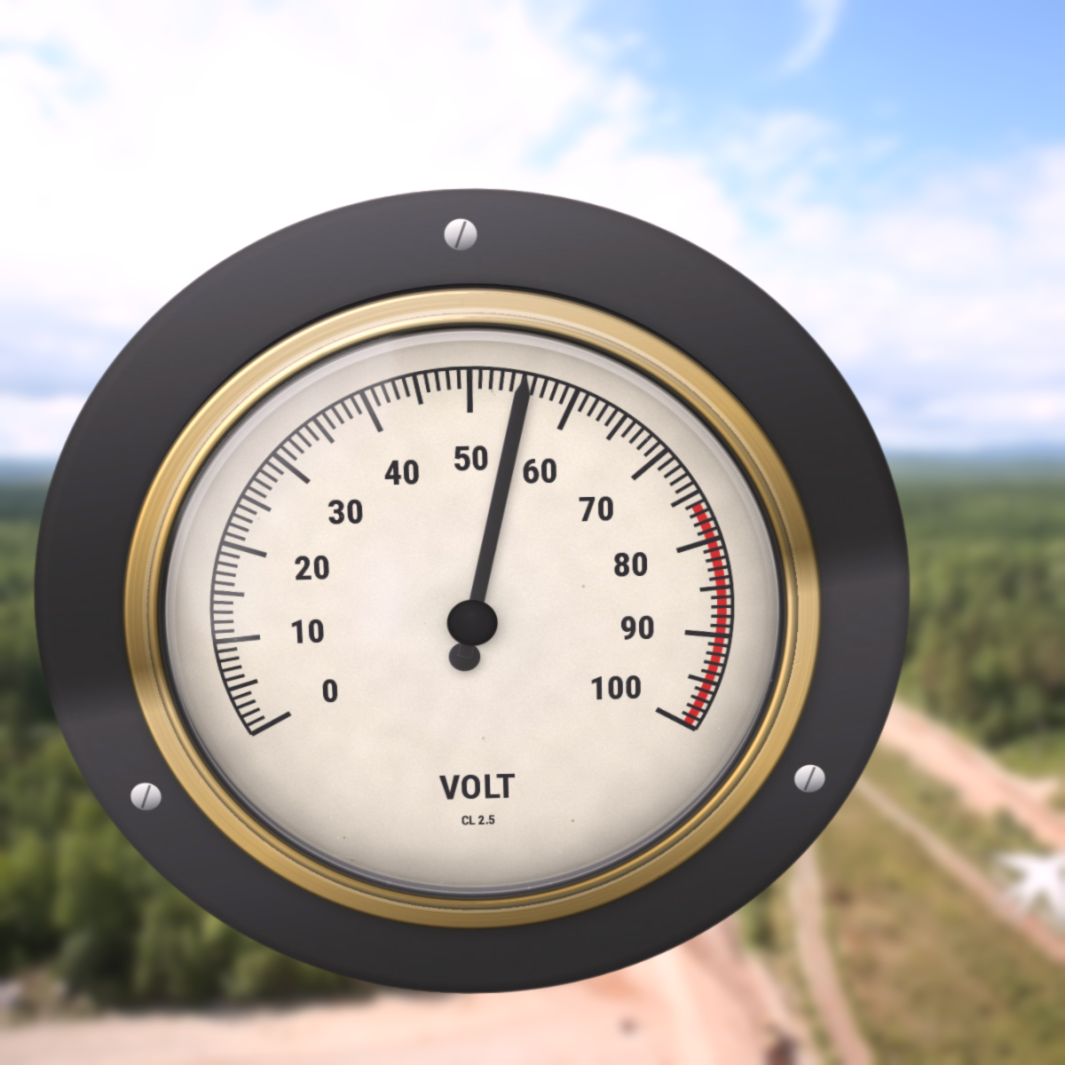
value=55 unit=V
